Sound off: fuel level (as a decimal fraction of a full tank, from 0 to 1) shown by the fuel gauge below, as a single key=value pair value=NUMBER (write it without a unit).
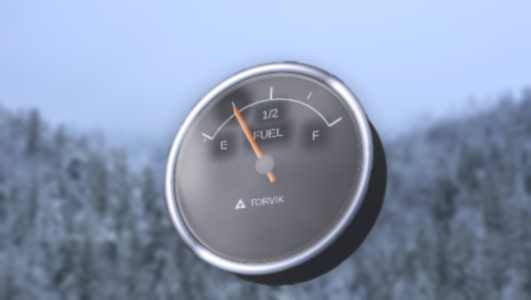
value=0.25
